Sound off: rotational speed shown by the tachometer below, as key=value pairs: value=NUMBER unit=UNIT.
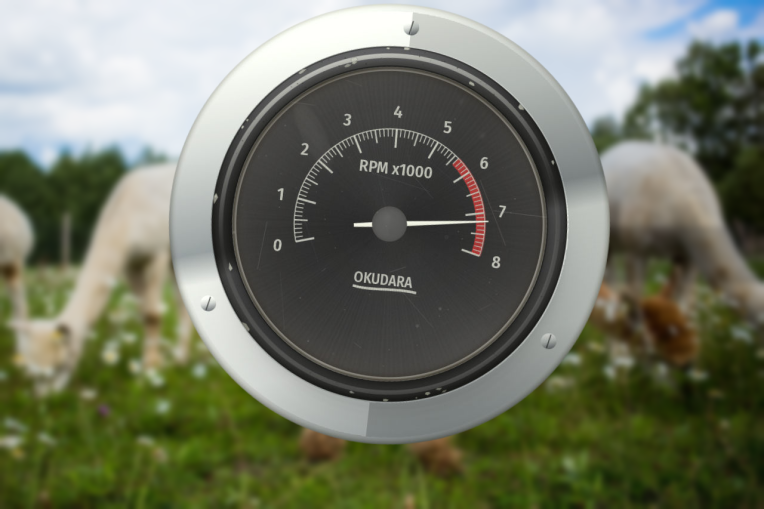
value=7200 unit=rpm
